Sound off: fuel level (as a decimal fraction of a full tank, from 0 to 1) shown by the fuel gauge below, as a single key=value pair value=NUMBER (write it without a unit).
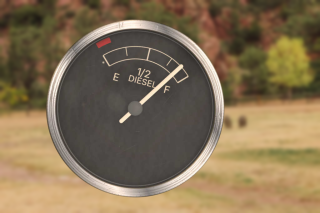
value=0.875
